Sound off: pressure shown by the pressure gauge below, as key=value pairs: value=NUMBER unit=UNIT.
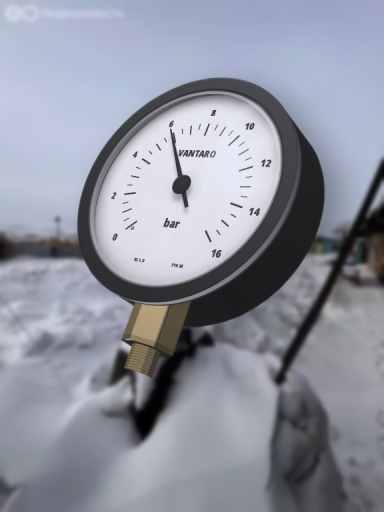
value=6 unit=bar
